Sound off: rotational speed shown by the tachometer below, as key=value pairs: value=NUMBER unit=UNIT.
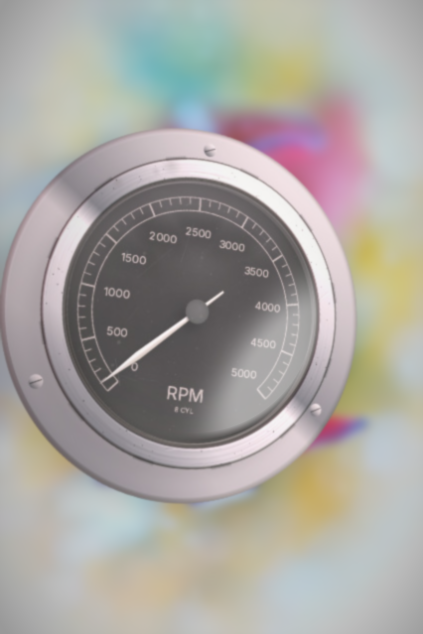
value=100 unit=rpm
